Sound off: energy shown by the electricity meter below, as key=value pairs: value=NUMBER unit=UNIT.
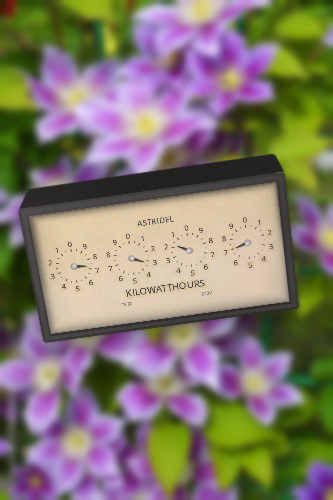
value=7317 unit=kWh
